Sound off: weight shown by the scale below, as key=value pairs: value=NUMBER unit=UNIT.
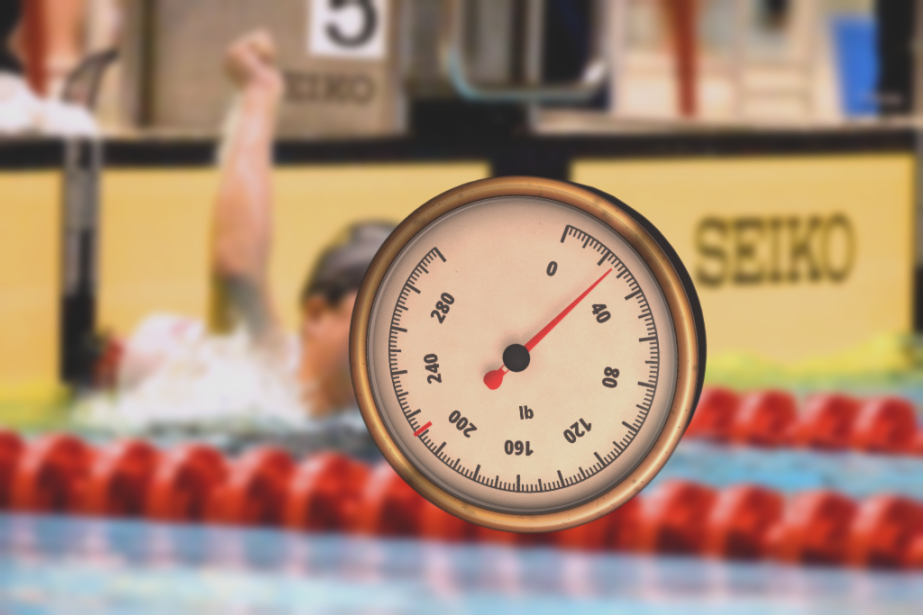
value=26 unit=lb
